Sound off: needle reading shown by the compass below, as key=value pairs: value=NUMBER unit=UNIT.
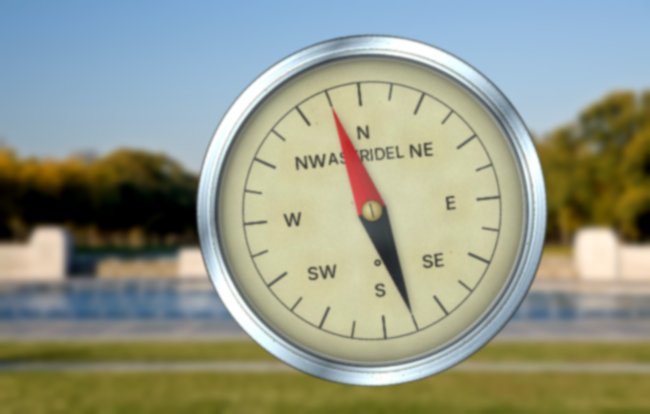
value=345 unit=°
